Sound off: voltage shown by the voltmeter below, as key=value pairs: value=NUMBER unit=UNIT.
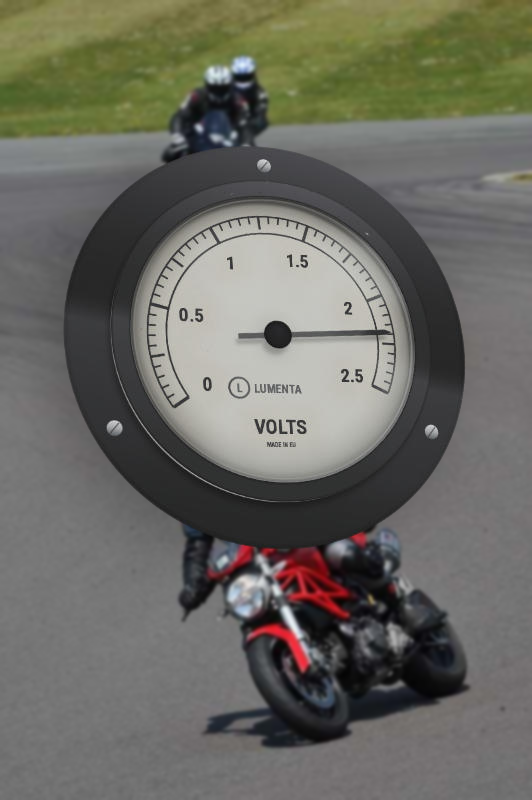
value=2.2 unit=V
